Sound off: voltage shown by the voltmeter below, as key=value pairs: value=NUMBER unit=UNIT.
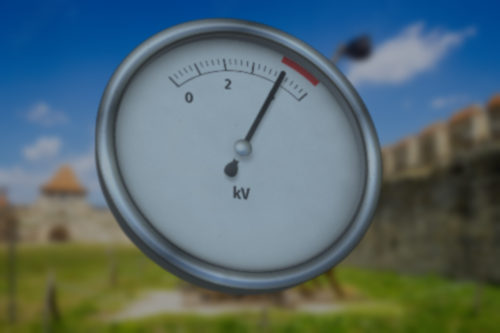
value=4 unit=kV
